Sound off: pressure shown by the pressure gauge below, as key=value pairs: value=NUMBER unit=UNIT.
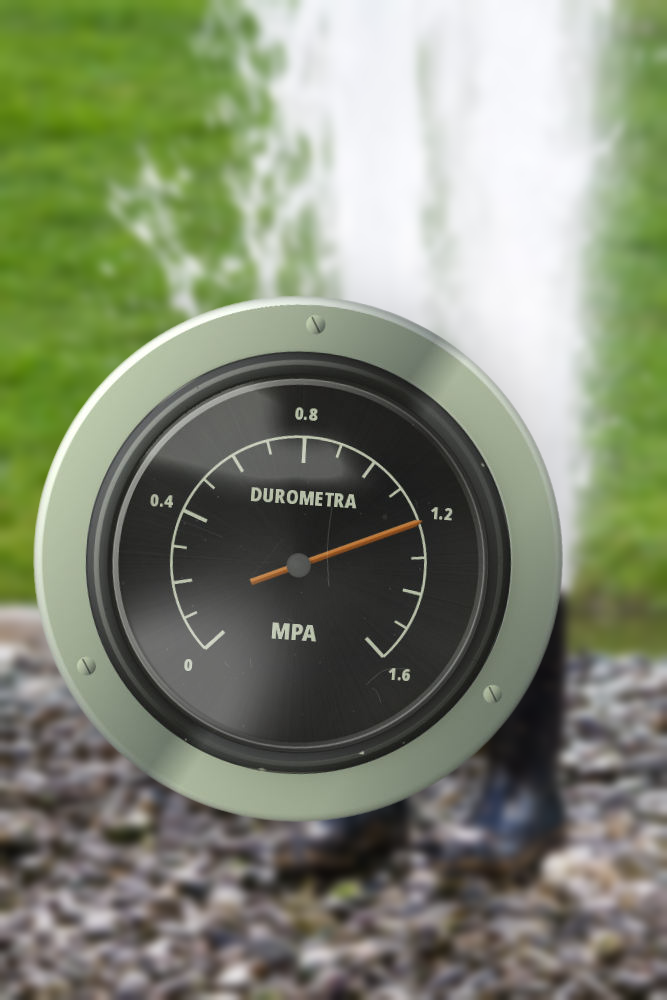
value=1.2 unit=MPa
